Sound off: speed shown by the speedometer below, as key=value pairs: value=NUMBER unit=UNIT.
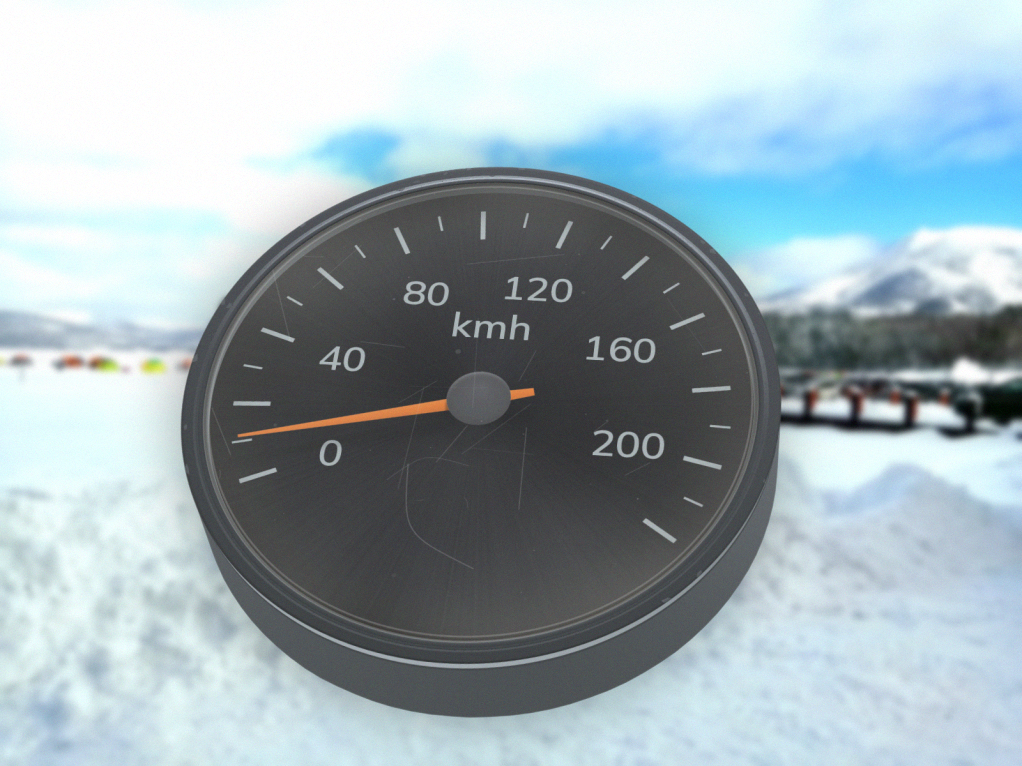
value=10 unit=km/h
